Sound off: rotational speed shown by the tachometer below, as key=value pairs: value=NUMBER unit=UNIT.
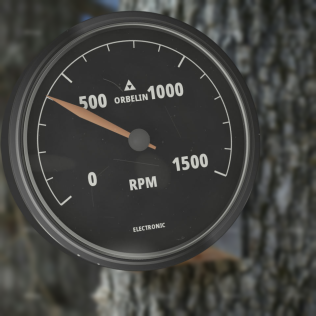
value=400 unit=rpm
